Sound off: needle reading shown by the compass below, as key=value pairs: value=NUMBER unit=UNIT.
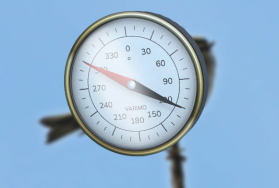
value=300 unit=°
